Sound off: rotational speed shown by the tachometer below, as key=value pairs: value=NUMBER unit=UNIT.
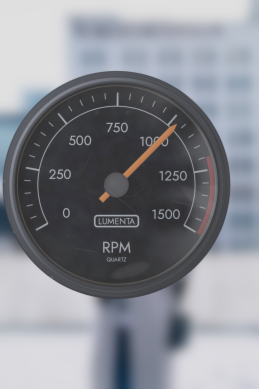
value=1025 unit=rpm
